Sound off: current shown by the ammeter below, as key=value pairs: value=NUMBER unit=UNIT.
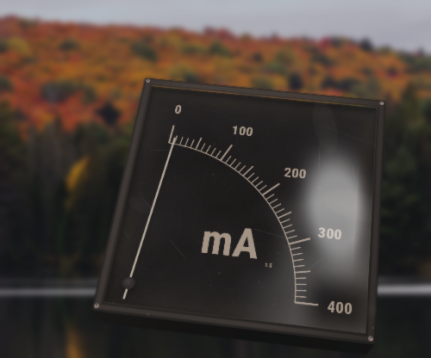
value=10 unit=mA
